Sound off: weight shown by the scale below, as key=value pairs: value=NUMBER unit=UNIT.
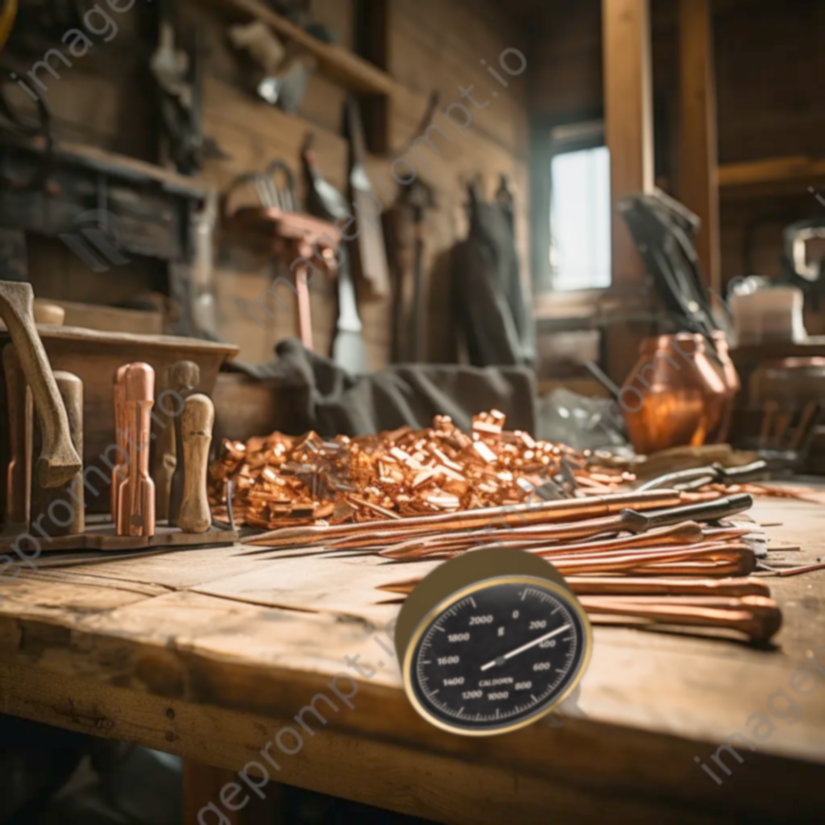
value=300 unit=g
